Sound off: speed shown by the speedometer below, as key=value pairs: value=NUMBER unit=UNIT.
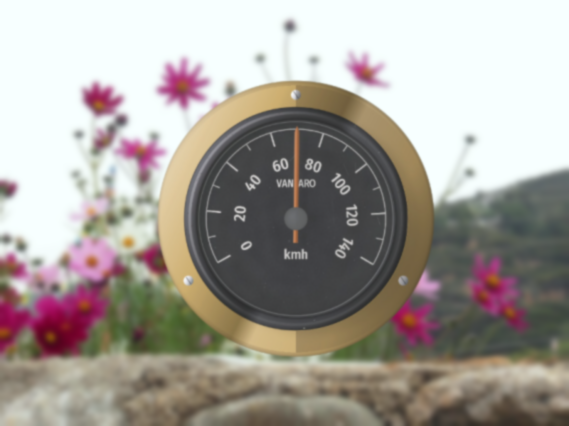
value=70 unit=km/h
